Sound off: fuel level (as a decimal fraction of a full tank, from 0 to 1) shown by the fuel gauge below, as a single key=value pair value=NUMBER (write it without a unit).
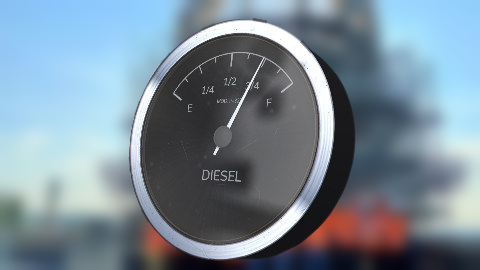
value=0.75
